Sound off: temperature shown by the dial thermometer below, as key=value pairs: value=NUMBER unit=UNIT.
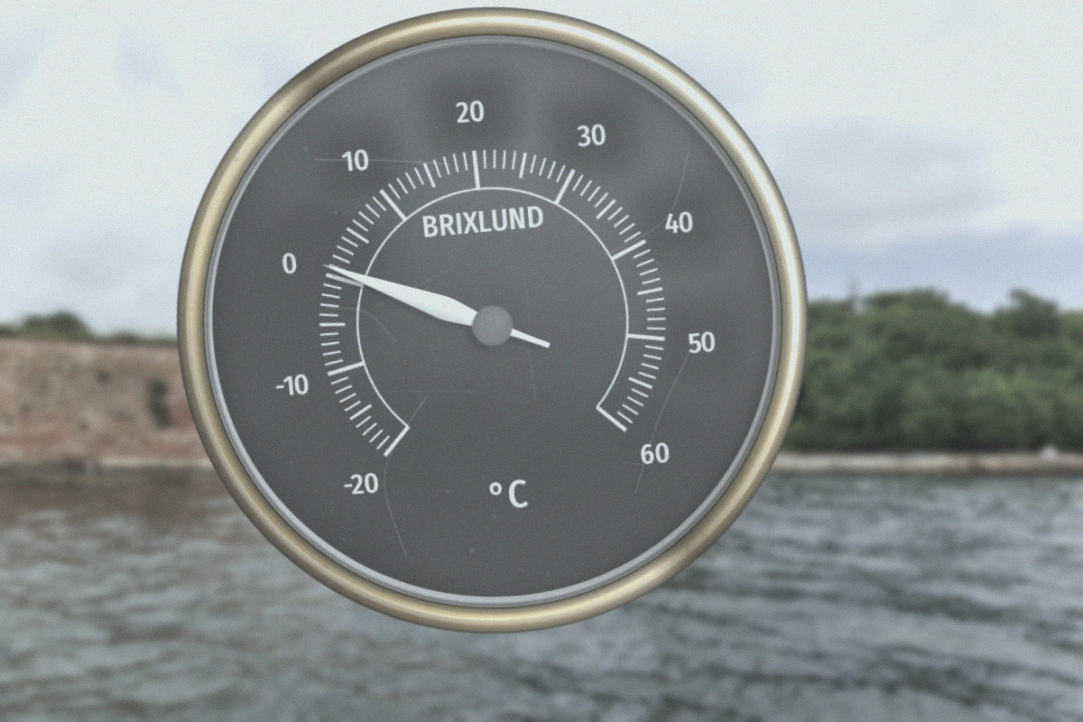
value=1 unit=°C
